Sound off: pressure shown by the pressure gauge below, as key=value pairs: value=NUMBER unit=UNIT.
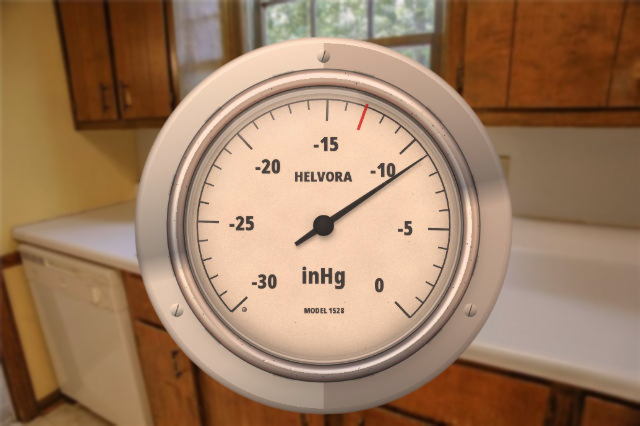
value=-9 unit=inHg
